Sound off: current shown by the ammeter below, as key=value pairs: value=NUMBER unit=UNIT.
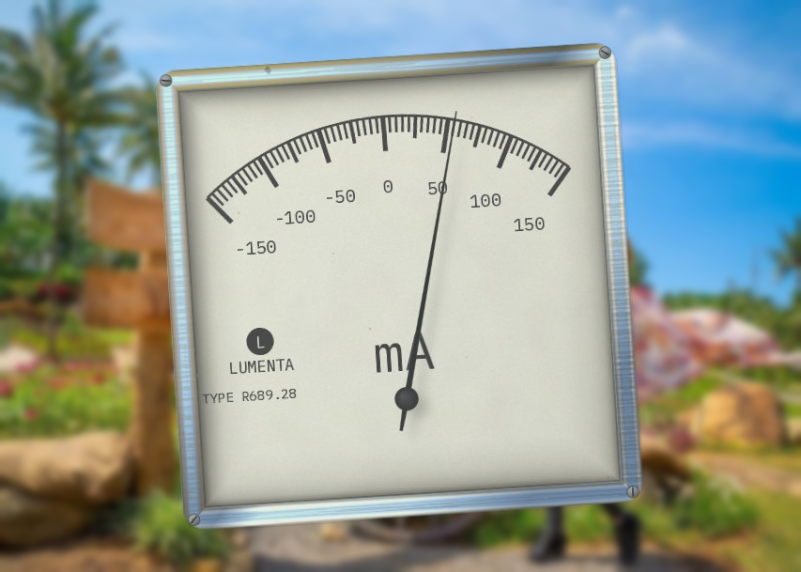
value=55 unit=mA
